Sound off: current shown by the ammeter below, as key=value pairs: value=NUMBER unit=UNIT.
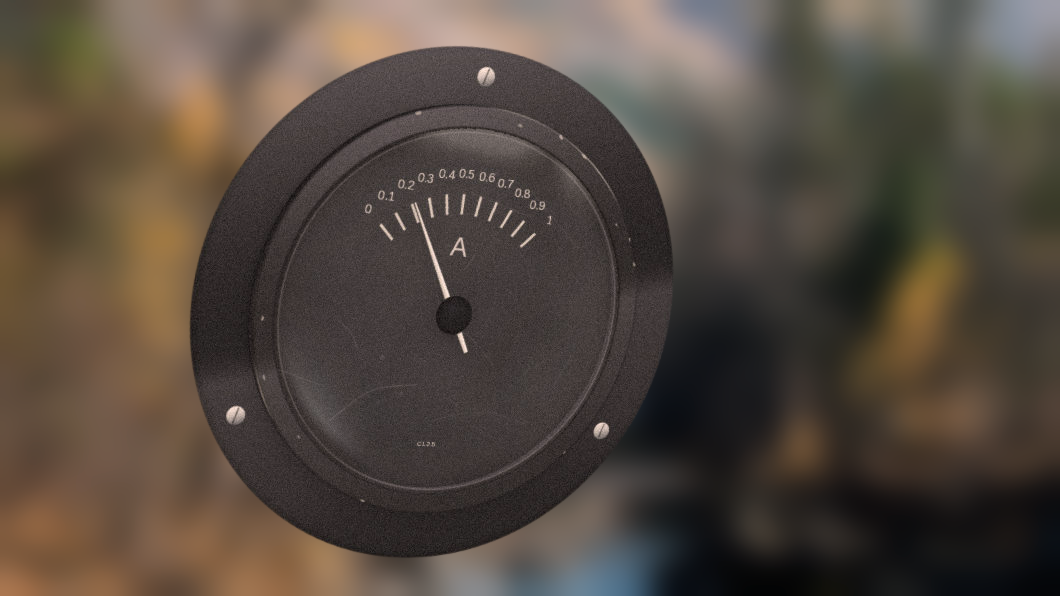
value=0.2 unit=A
